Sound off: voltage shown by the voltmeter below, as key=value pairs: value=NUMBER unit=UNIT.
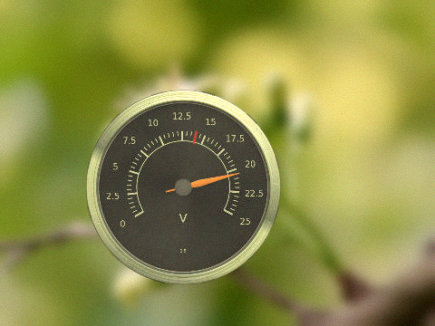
value=20.5 unit=V
